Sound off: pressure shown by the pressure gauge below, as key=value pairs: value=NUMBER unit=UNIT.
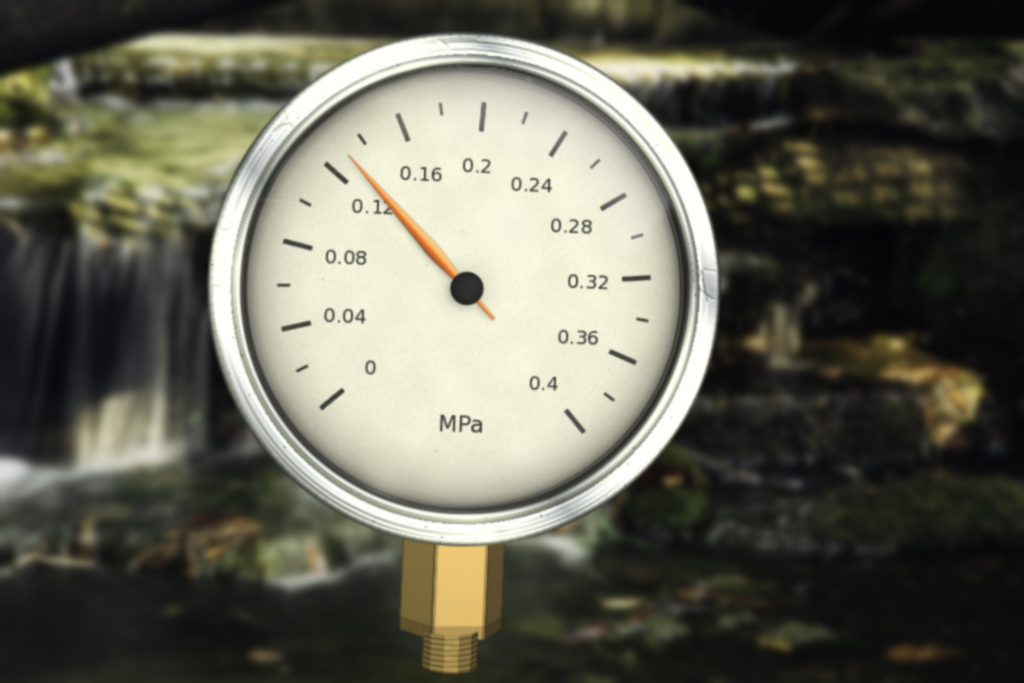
value=0.13 unit=MPa
